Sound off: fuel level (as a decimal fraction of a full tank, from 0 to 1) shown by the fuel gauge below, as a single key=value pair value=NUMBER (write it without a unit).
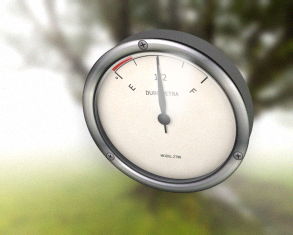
value=0.5
